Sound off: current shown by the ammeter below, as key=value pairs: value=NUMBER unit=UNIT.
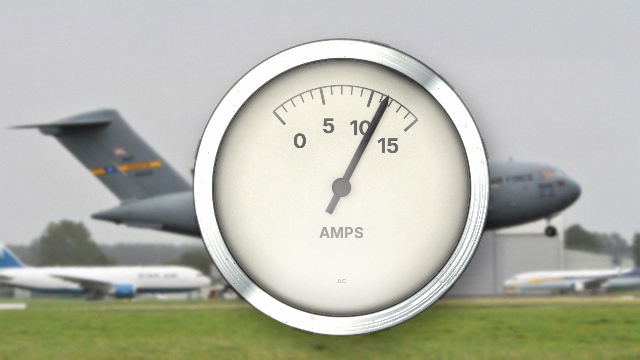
value=11.5 unit=A
